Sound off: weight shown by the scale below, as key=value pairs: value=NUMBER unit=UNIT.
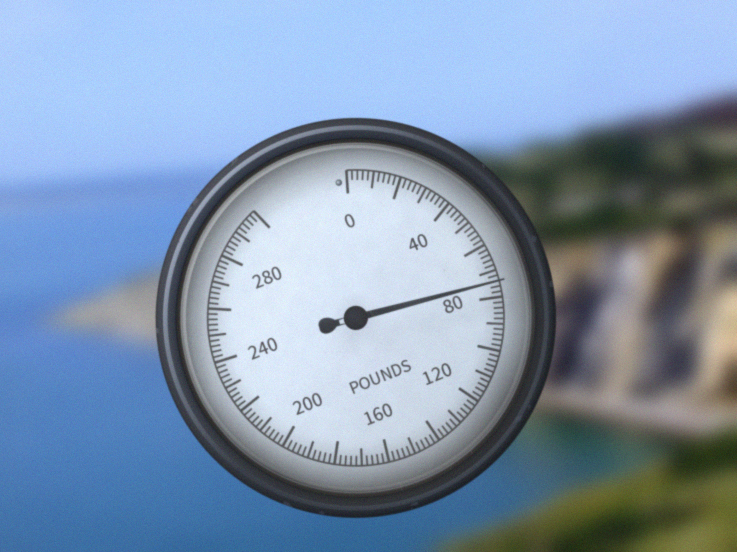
value=74 unit=lb
